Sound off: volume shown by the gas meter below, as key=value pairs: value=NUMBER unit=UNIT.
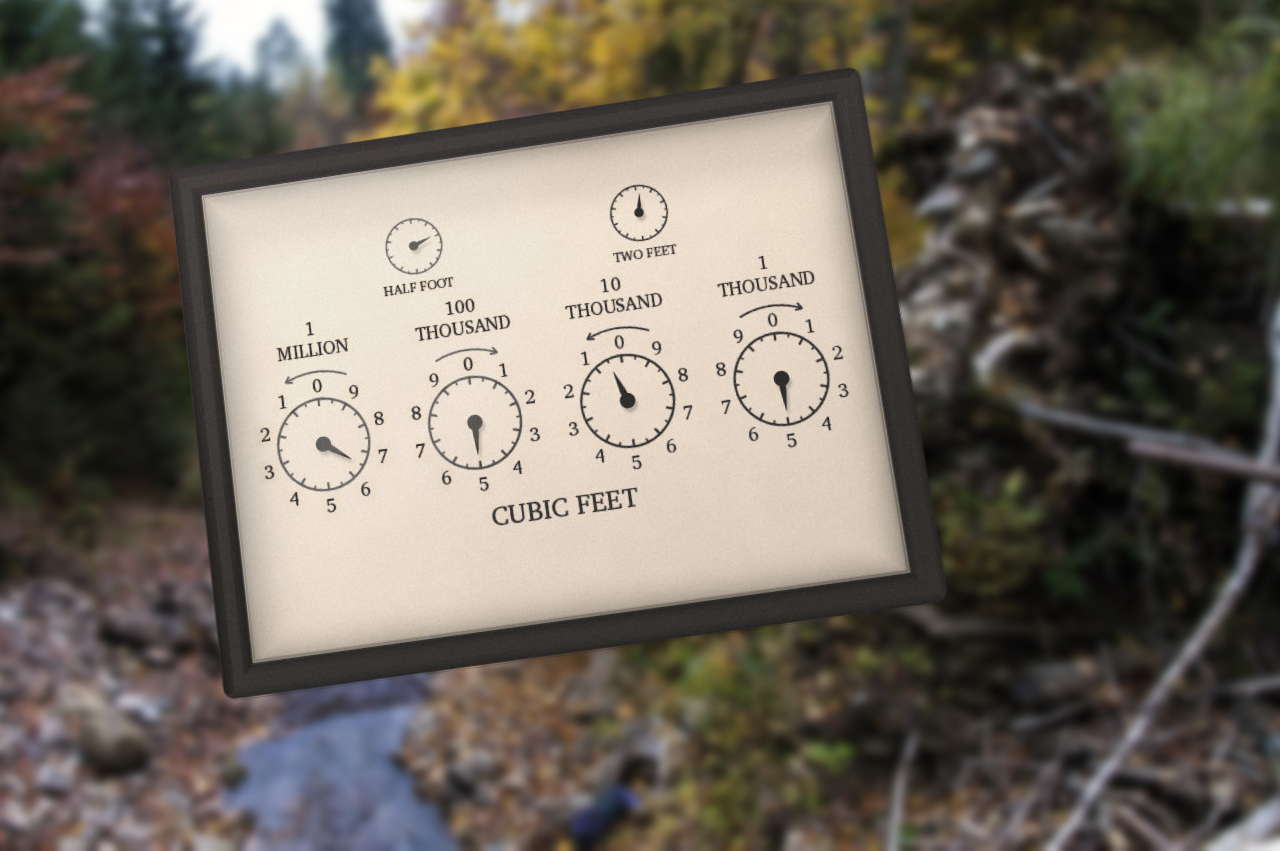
value=650500 unit=ft³
